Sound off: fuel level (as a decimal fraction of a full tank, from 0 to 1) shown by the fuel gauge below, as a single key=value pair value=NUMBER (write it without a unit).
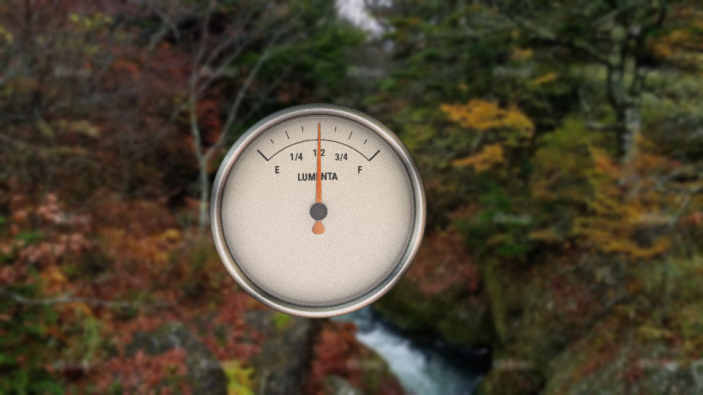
value=0.5
